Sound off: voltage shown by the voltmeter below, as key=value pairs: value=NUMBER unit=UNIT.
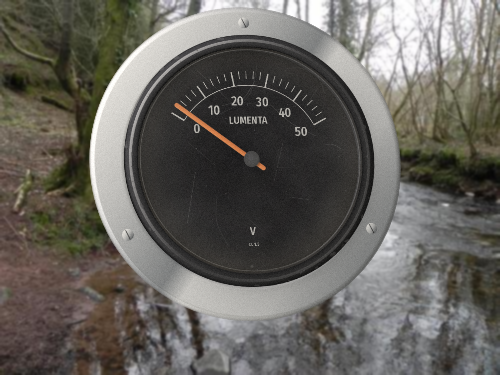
value=2 unit=V
